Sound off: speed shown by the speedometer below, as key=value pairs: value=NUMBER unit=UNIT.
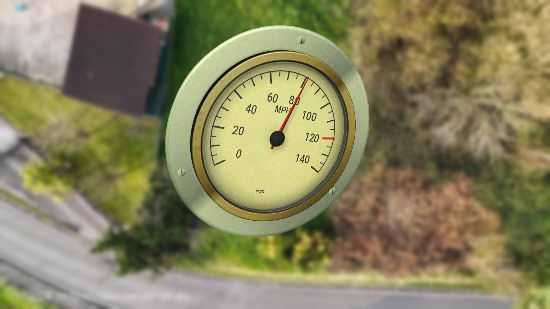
value=80 unit=mph
